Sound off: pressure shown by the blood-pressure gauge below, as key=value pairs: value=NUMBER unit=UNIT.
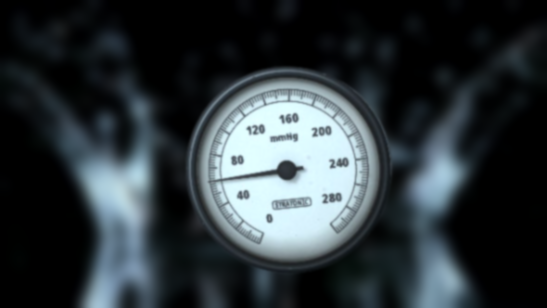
value=60 unit=mmHg
